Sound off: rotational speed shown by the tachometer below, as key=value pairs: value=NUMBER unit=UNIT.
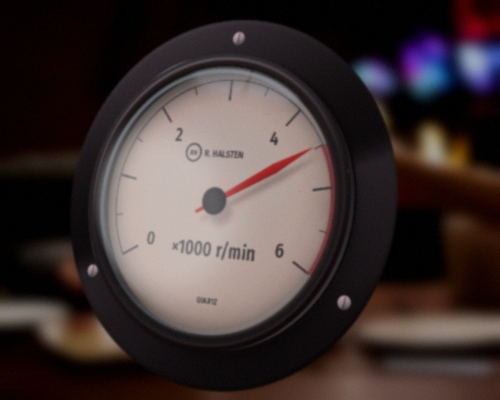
value=4500 unit=rpm
